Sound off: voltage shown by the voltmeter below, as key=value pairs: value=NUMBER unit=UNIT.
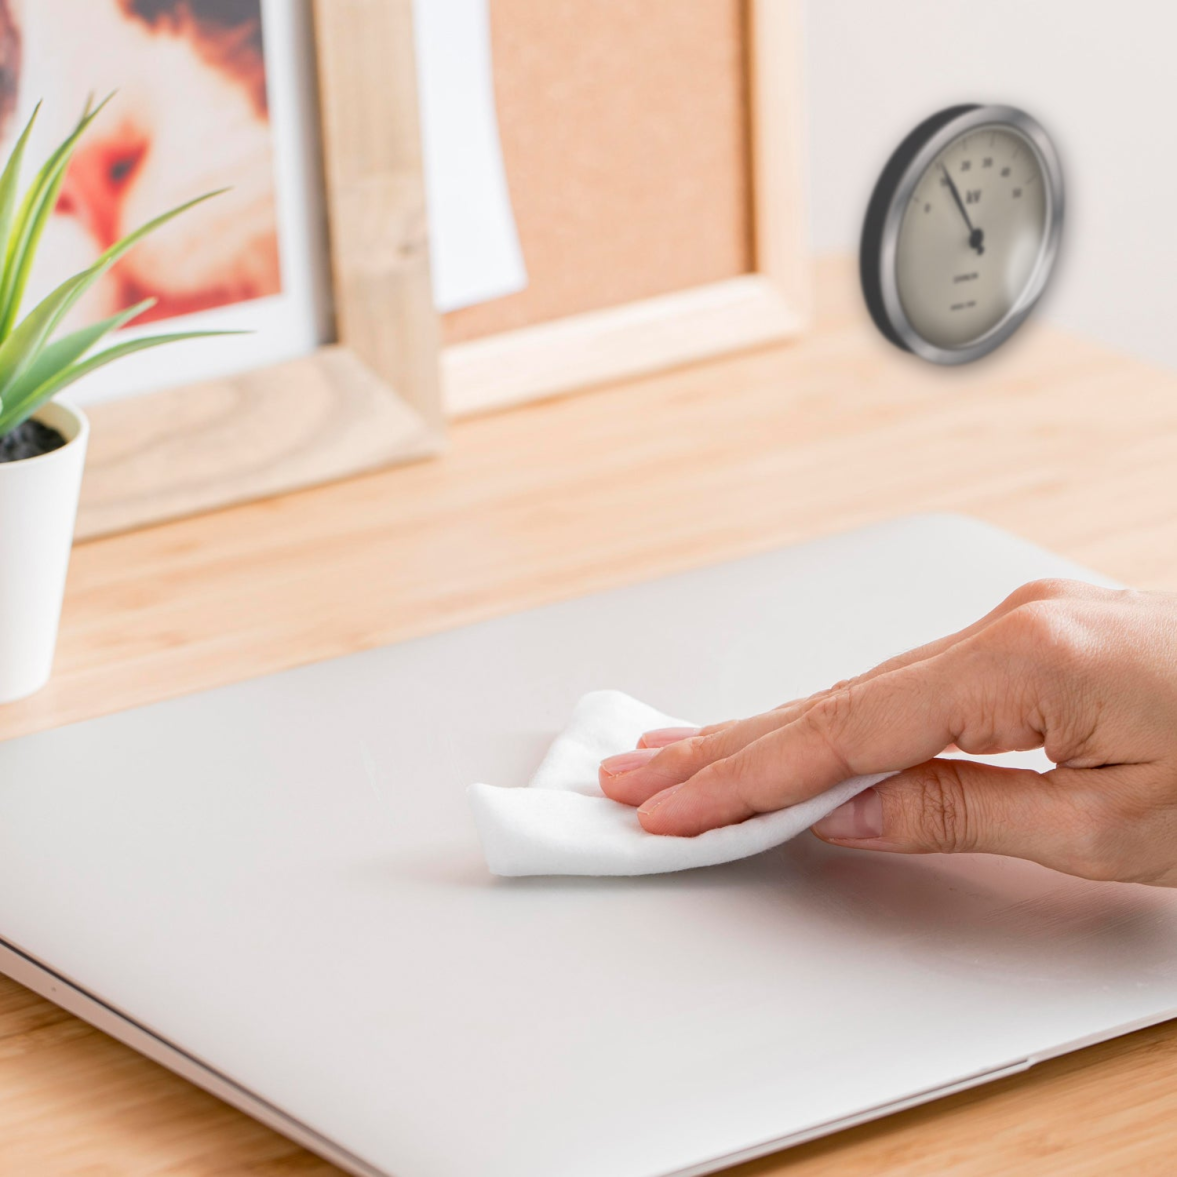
value=10 unit=kV
